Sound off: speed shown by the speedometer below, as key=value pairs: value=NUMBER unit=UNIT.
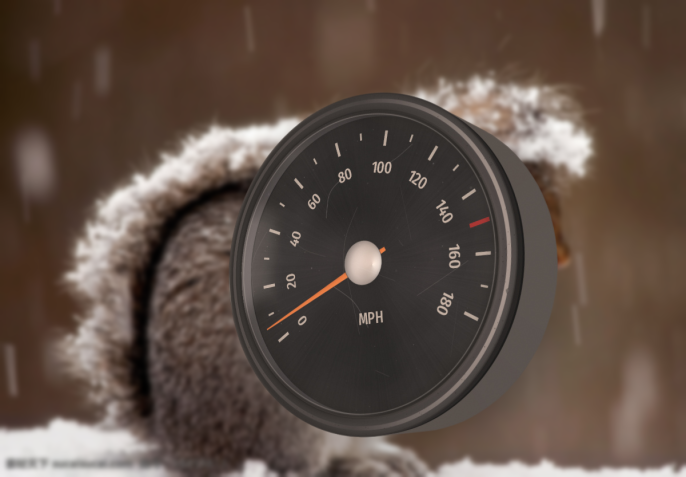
value=5 unit=mph
